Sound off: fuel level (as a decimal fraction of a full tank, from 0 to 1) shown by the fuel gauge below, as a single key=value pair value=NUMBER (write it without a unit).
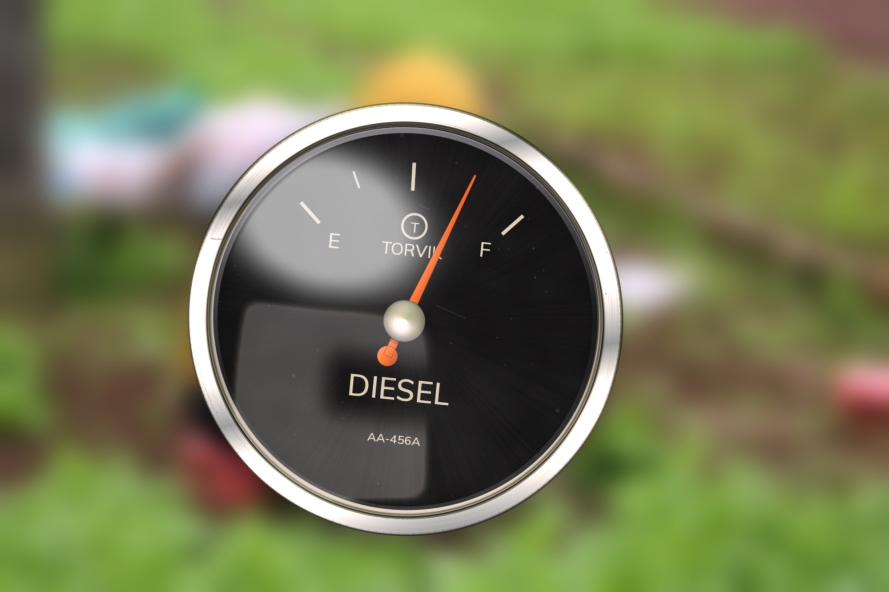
value=0.75
